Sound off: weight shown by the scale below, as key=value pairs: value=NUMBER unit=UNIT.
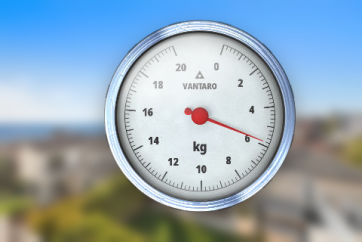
value=5.8 unit=kg
